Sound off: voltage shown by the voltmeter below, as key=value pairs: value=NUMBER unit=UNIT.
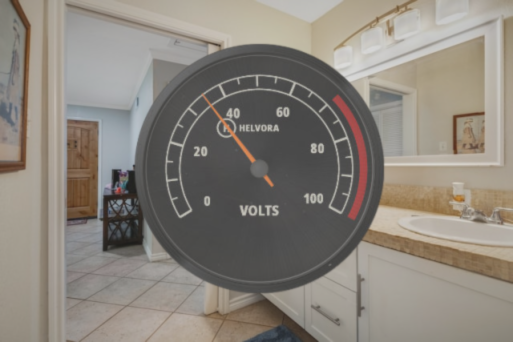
value=35 unit=V
